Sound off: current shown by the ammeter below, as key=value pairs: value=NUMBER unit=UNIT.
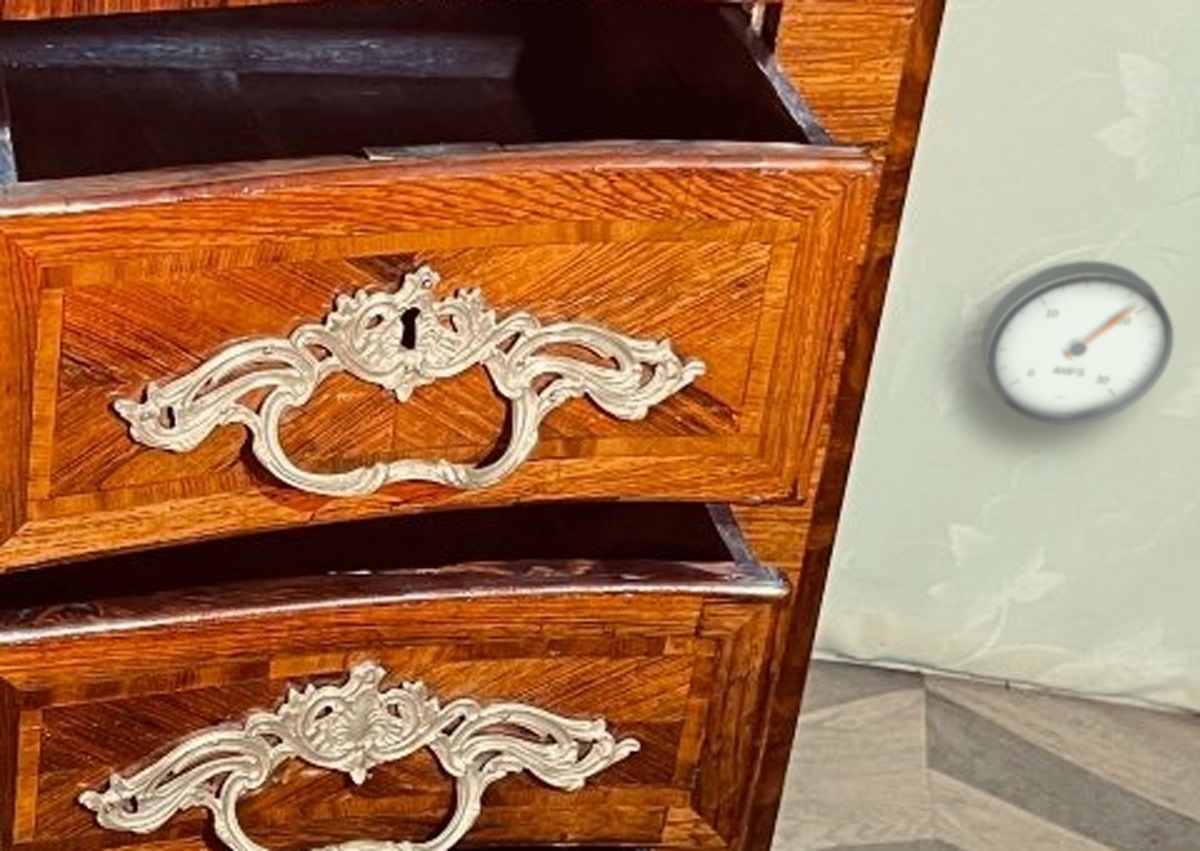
value=19 unit=A
